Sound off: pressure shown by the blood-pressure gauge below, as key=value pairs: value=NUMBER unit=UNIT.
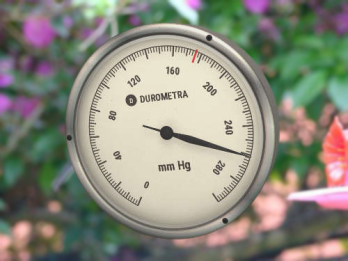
value=260 unit=mmHg
